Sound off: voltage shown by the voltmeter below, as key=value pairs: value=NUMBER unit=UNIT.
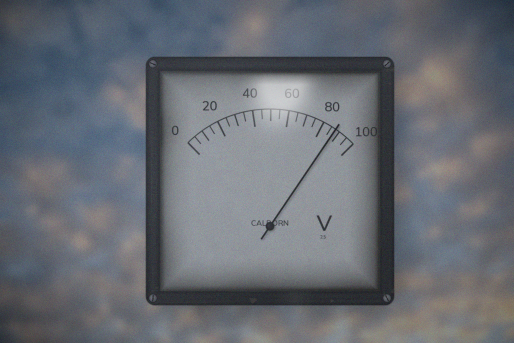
value=87.5 unit=V
